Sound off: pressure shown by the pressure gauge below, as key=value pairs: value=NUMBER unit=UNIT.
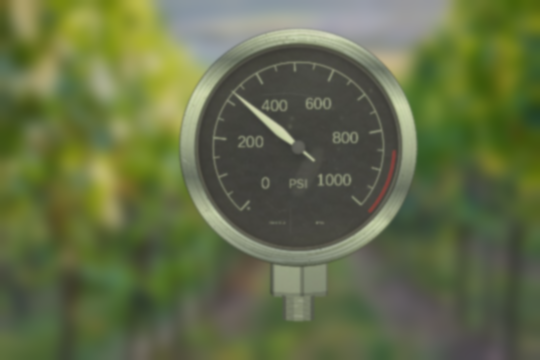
value=325 unit=psi
